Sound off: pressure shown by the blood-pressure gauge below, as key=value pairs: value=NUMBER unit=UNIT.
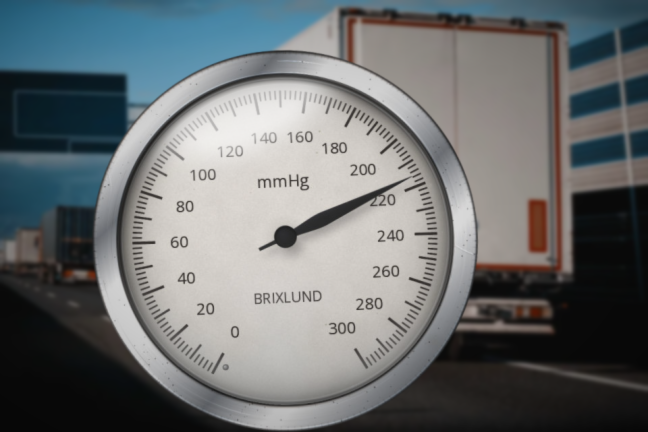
value=216 unit=mmHg
